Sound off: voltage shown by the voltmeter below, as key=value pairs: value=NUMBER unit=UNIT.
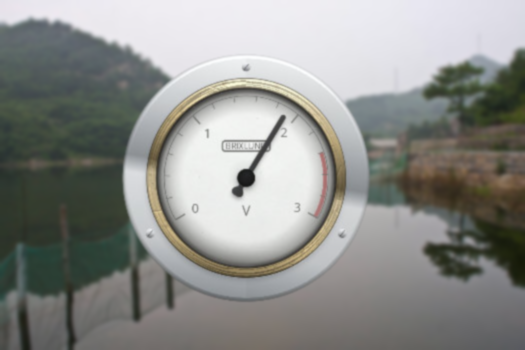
value=1.9 unit=V
